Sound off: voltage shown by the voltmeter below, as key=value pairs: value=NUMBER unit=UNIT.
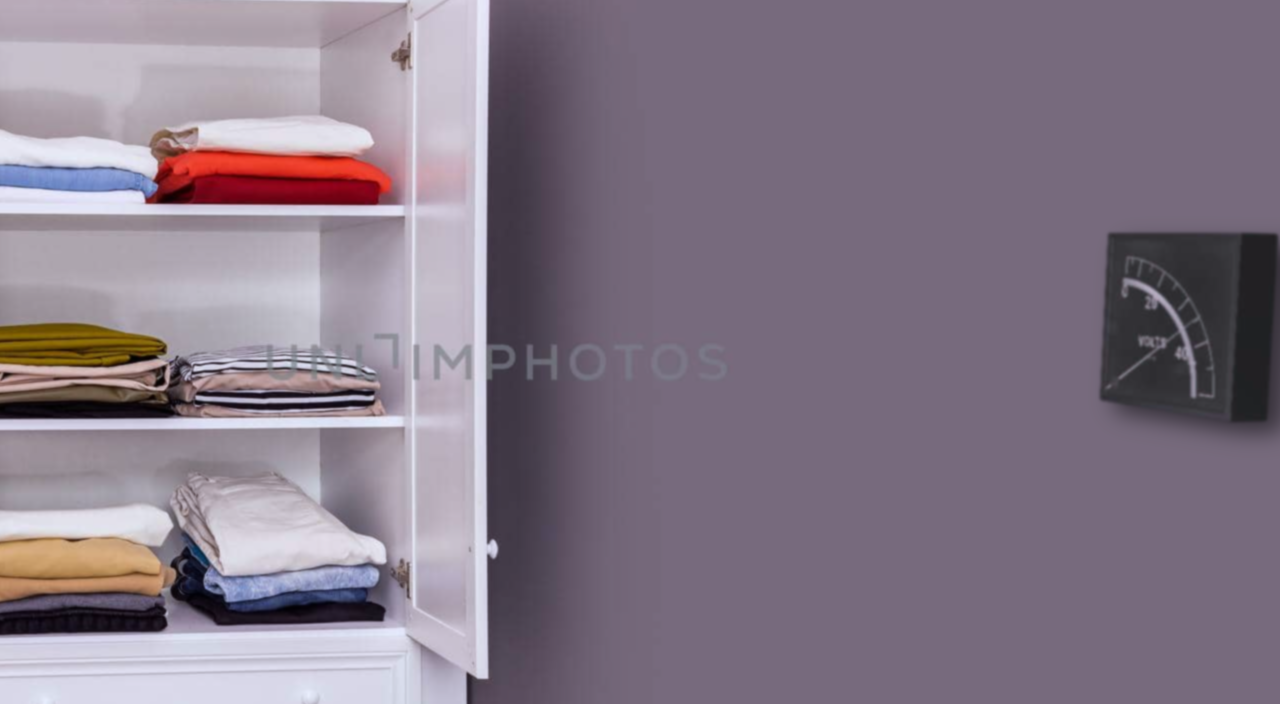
value=35 unit=V
